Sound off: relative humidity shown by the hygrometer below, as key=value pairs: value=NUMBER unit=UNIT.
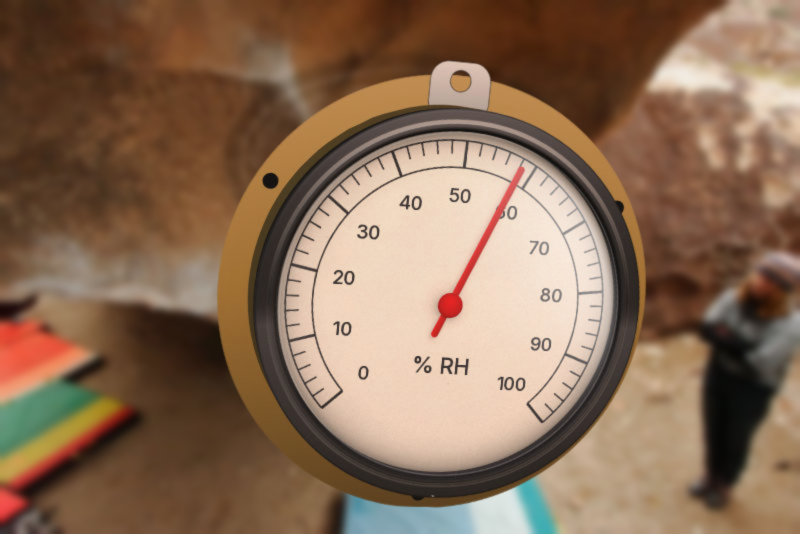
value=58 unit=%
